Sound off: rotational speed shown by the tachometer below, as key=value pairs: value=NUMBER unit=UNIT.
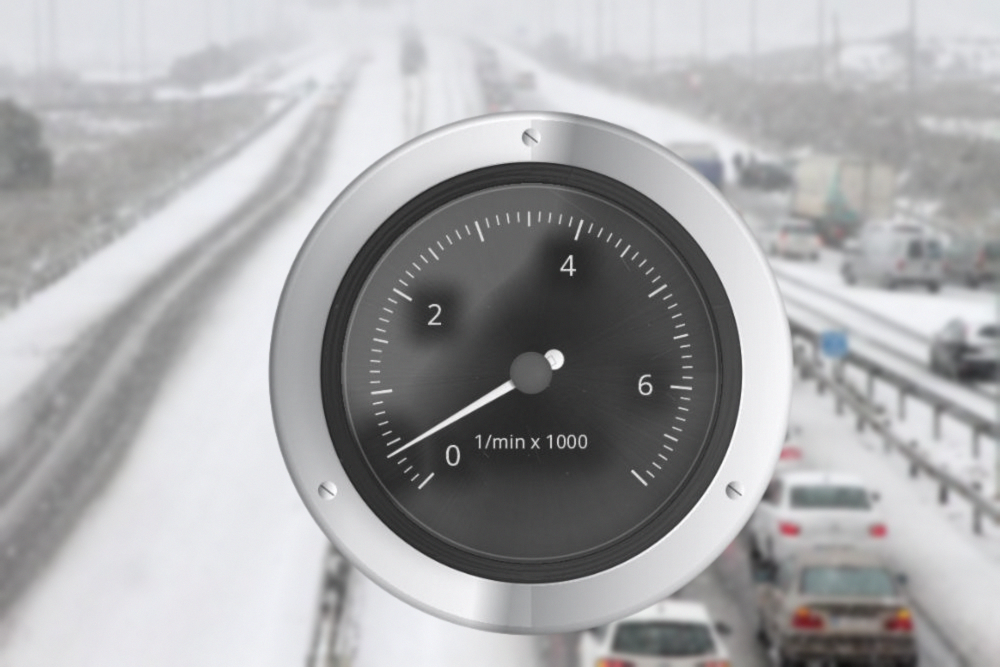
value=400 unit=rpm
